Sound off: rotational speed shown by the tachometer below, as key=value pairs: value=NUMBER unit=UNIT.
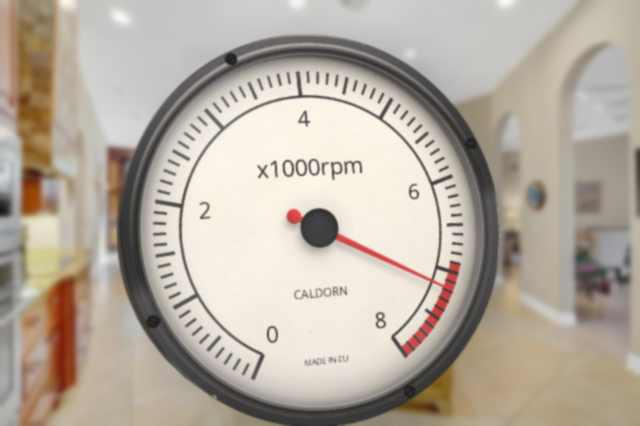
value=7200 unit=rpm
